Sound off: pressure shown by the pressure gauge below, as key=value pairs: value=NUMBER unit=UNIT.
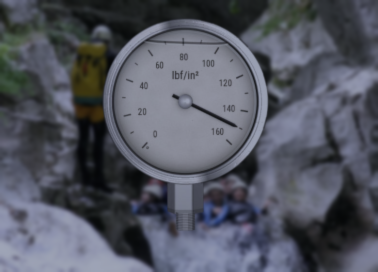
value=150 unit=psi
